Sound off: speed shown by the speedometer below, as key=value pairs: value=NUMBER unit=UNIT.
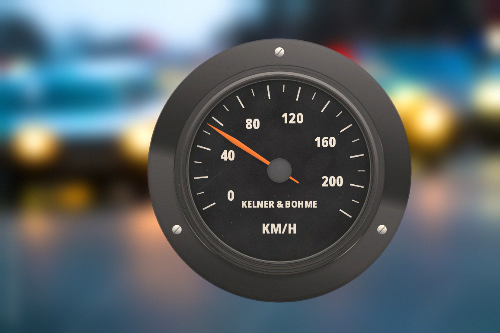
value=55 unit=km/h
